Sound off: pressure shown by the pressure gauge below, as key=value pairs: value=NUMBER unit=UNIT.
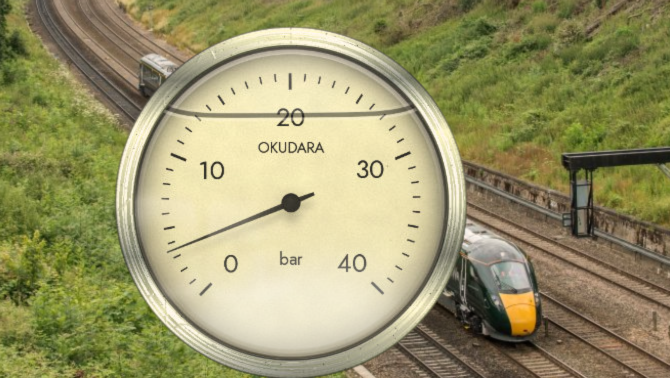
value=3.5 unit=bar
